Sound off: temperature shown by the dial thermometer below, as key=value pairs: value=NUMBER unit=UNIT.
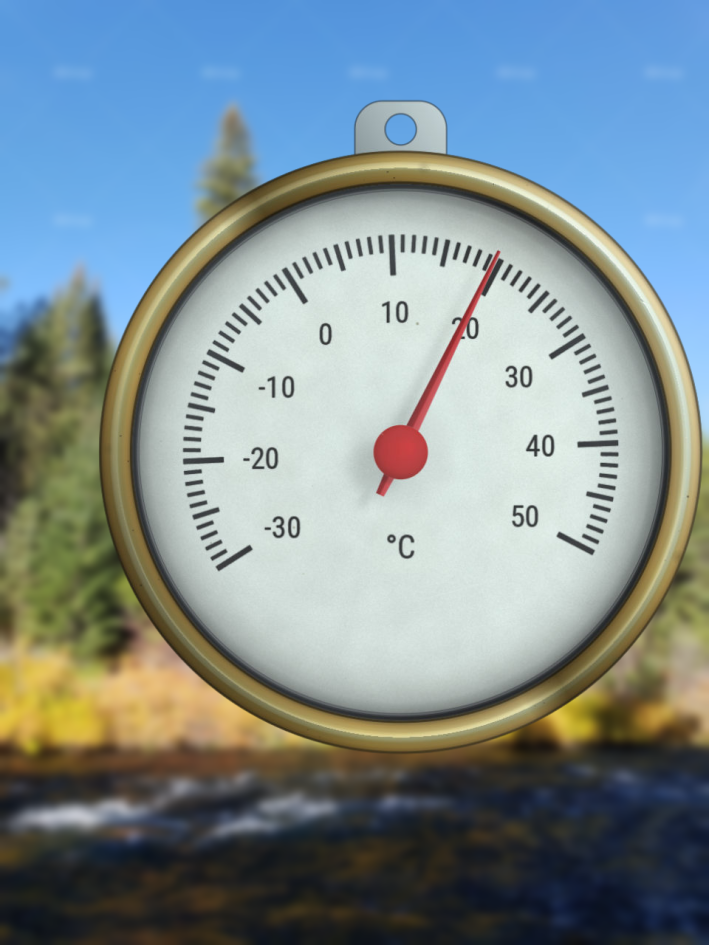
value=19.5 unit=°C
